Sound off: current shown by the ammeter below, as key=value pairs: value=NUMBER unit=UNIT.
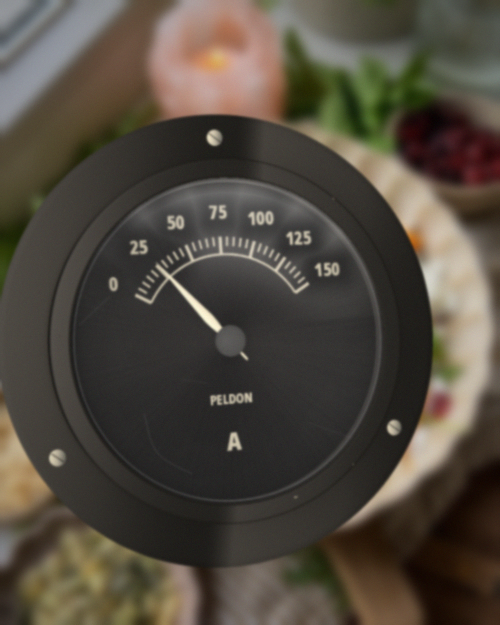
value=25 unit=A
